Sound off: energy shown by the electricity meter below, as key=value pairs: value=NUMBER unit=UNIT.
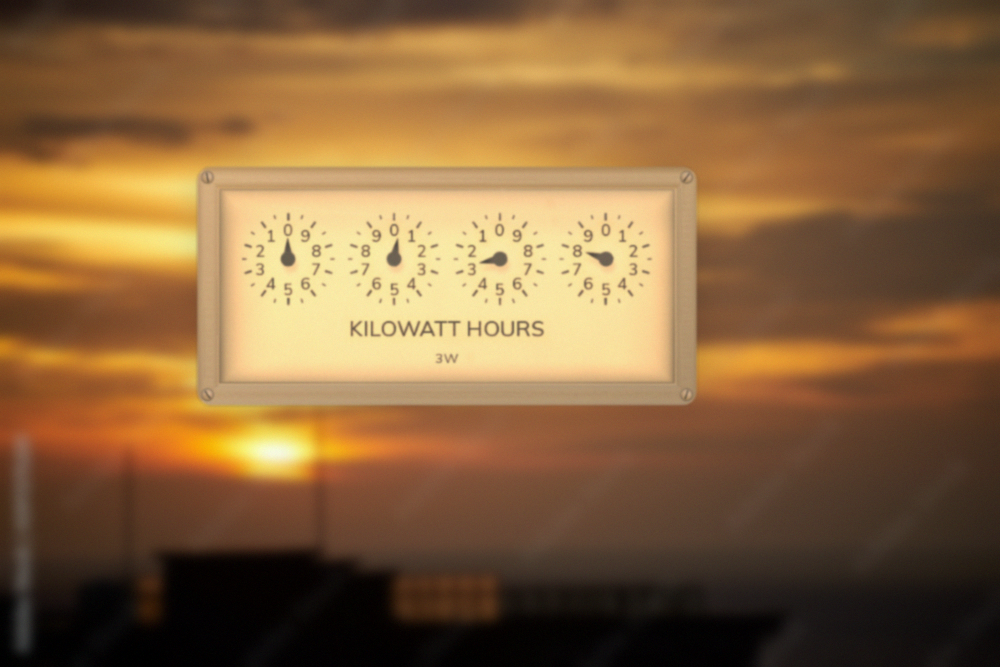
value=28 unit=kWh
